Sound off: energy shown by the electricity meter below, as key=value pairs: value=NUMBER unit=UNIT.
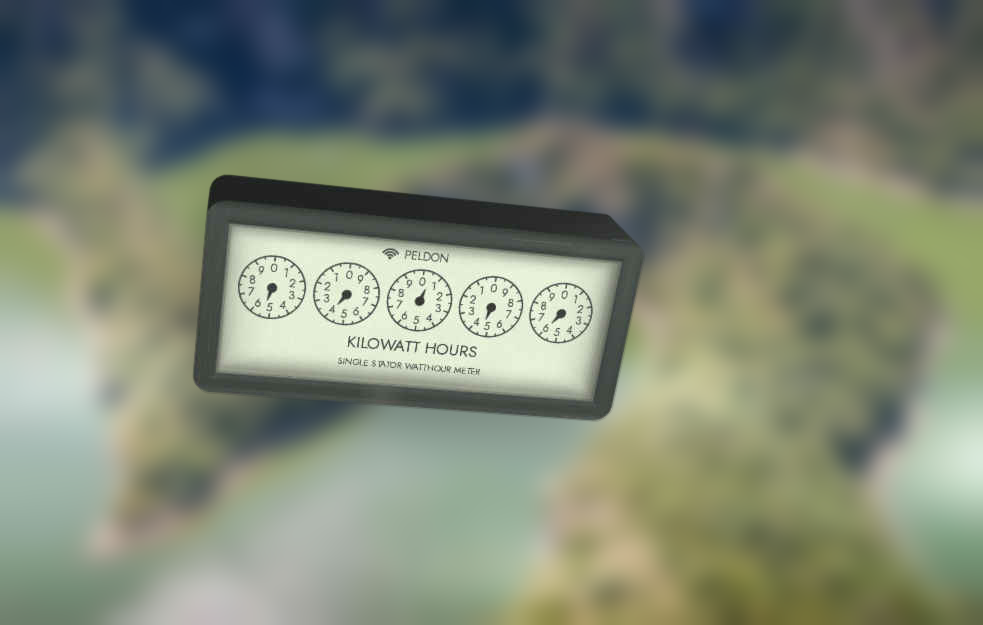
value=54046 unit=kWh
